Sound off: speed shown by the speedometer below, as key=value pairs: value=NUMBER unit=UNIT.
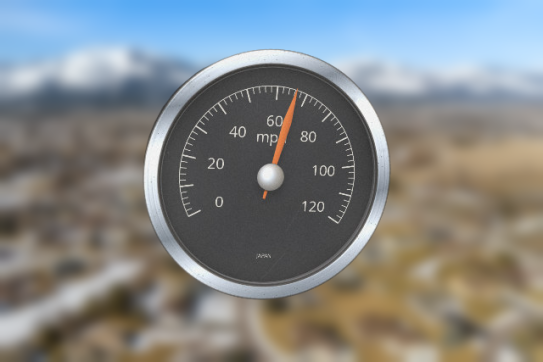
value=66 unit=mph
